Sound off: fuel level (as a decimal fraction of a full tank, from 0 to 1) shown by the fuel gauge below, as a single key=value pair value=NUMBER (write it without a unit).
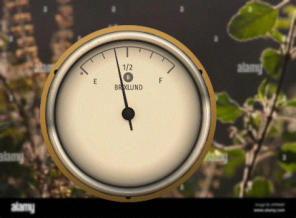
value=0.375
